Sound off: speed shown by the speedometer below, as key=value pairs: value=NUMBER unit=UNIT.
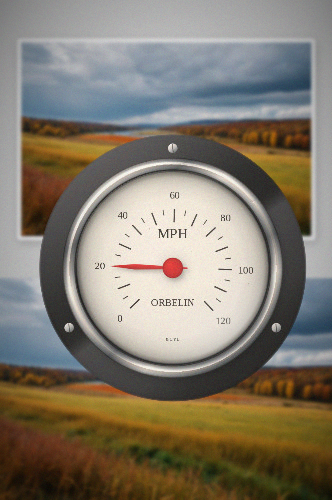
value=20 unit=mph
